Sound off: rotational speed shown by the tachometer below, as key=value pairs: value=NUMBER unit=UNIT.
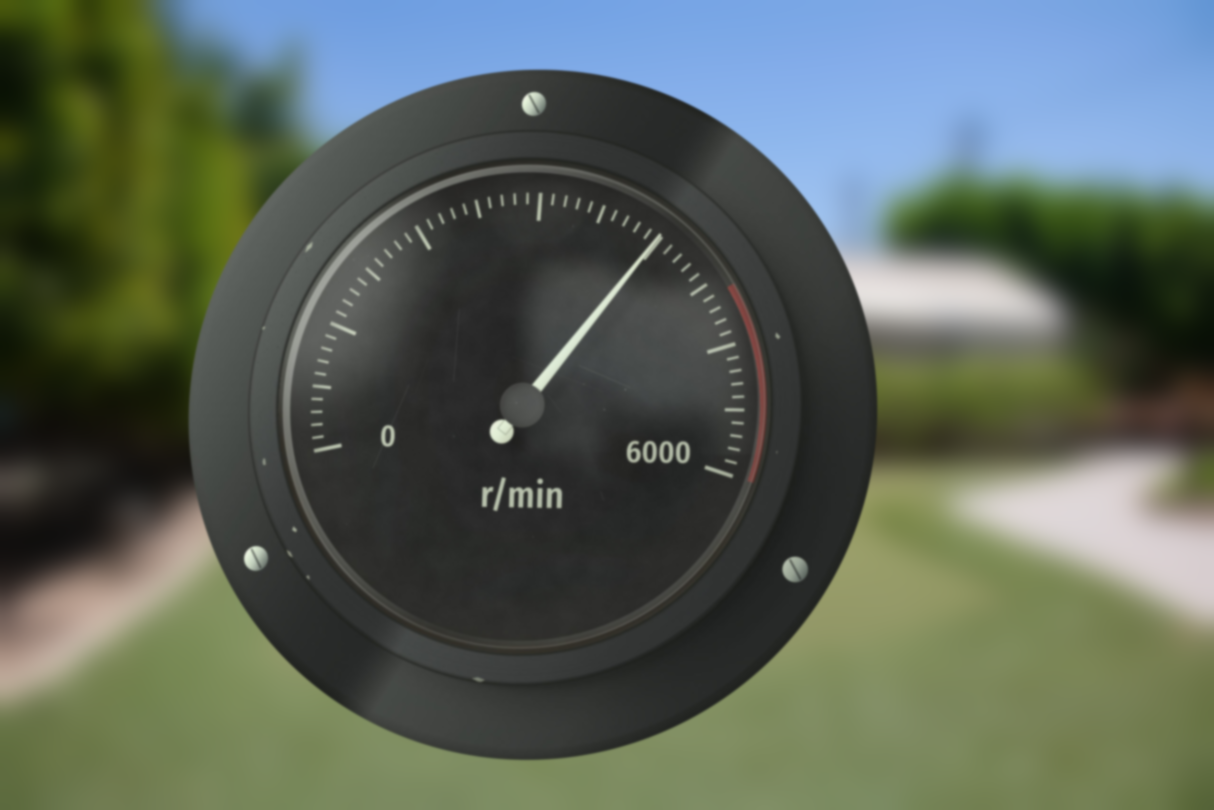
value=4000 unit=rpm
